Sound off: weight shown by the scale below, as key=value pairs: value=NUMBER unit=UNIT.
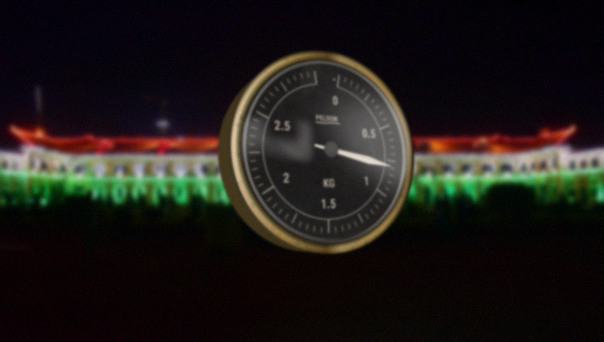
value=0.8 unit=kg
